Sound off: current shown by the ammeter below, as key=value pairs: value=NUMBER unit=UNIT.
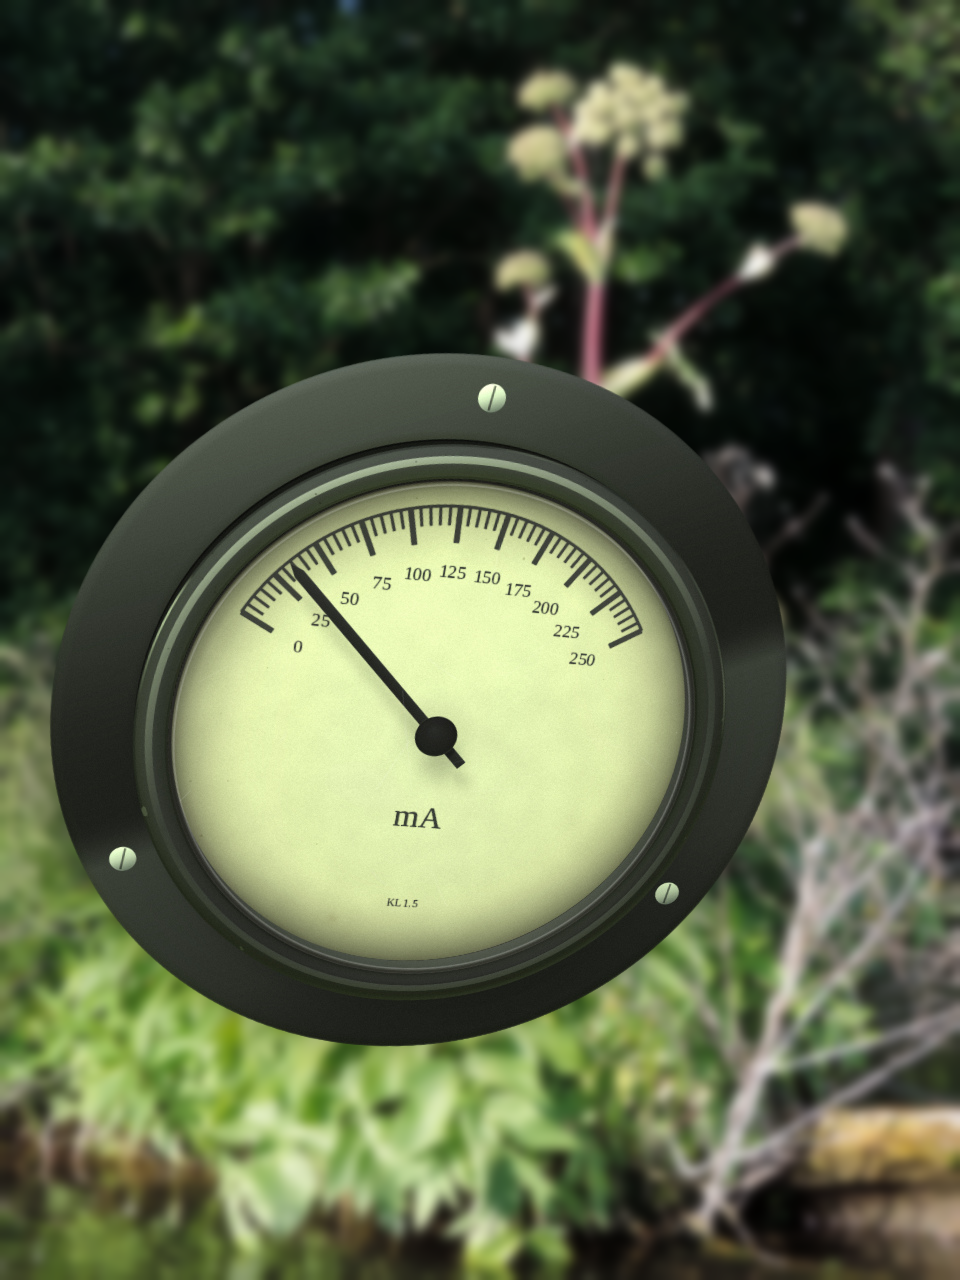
value=35 unit=mA
